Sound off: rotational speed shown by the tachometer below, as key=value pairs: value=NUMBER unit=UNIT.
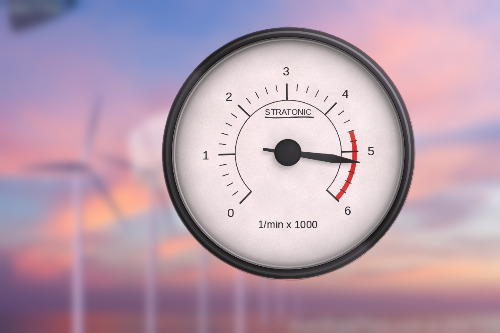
value=5200 unit=rpm
